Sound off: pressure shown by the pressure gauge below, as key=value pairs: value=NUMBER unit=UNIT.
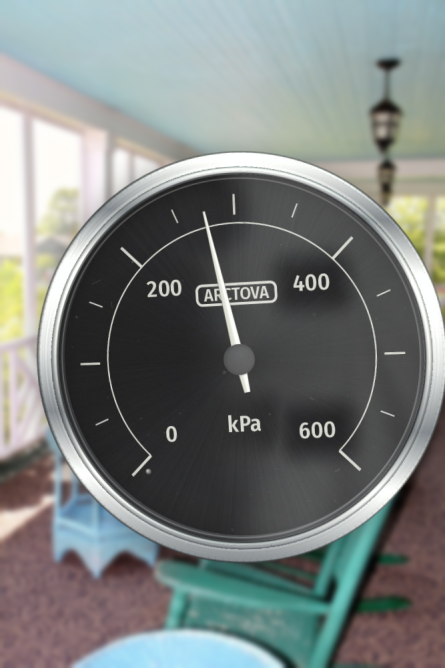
value=275 unit=kPa
